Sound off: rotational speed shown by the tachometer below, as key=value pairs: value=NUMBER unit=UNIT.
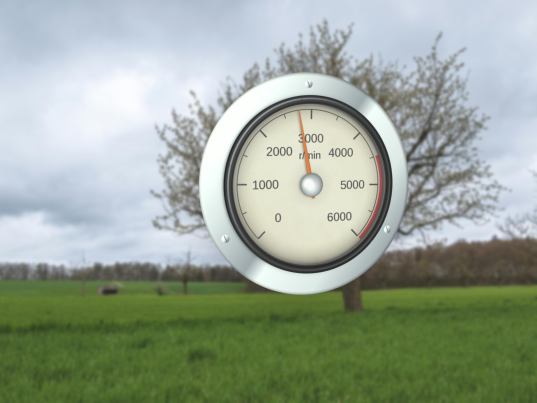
value=2750 unit=rpm
